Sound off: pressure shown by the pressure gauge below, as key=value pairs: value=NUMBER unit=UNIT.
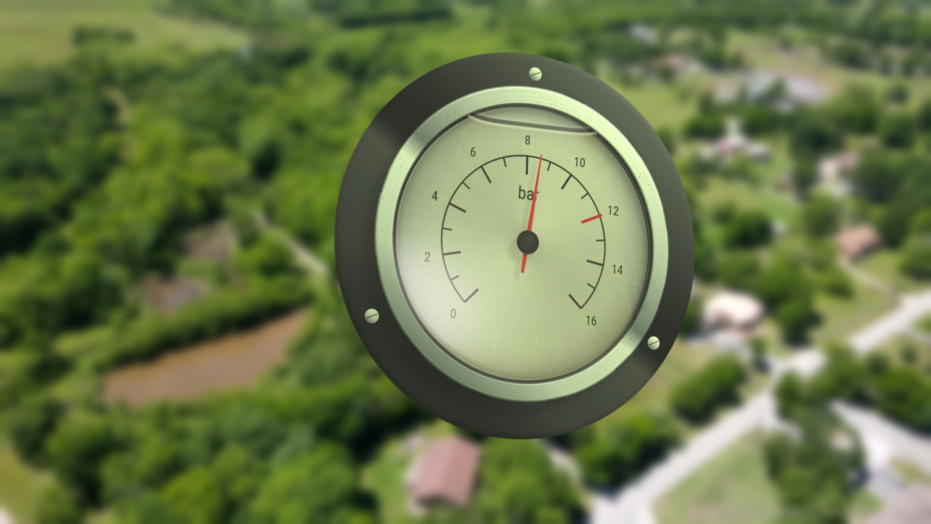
value=8.5 unit=bar
